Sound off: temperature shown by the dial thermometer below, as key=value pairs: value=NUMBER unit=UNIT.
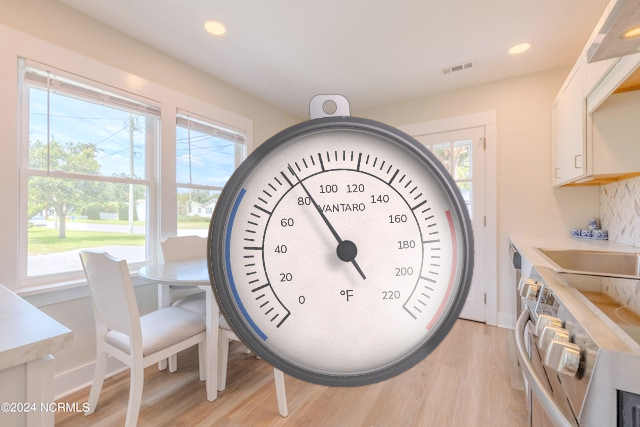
value=84 unit=°F
